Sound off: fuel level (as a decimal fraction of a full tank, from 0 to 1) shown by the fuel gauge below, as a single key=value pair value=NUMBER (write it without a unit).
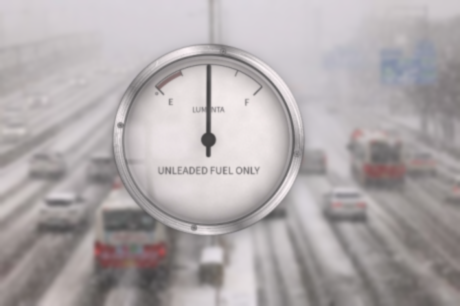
value=0.5
